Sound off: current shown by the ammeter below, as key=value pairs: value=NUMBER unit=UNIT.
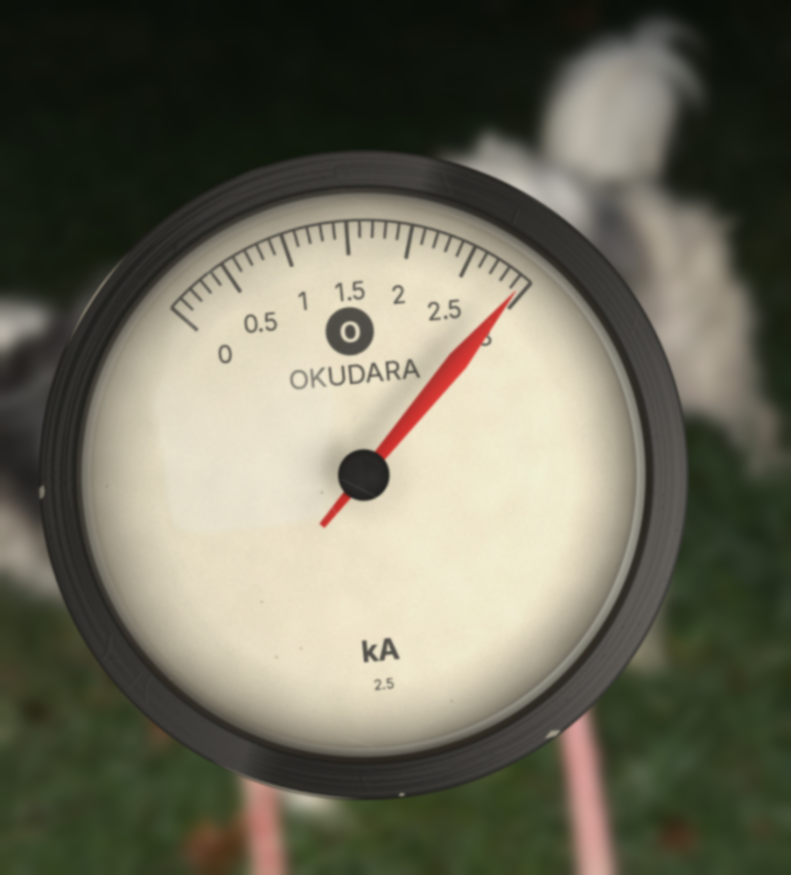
value=2.95 unit=kA
